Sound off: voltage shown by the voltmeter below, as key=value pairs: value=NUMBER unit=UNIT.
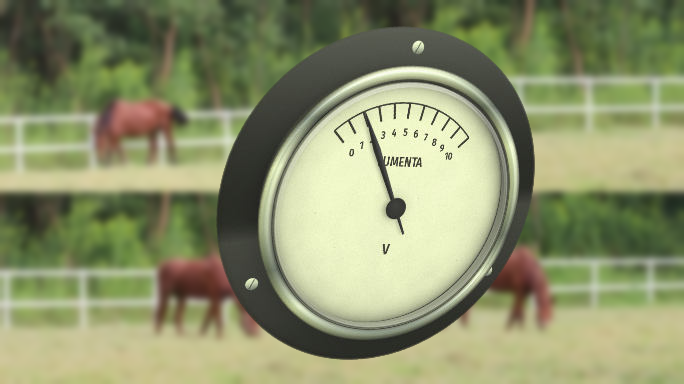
value=2 unit=V
